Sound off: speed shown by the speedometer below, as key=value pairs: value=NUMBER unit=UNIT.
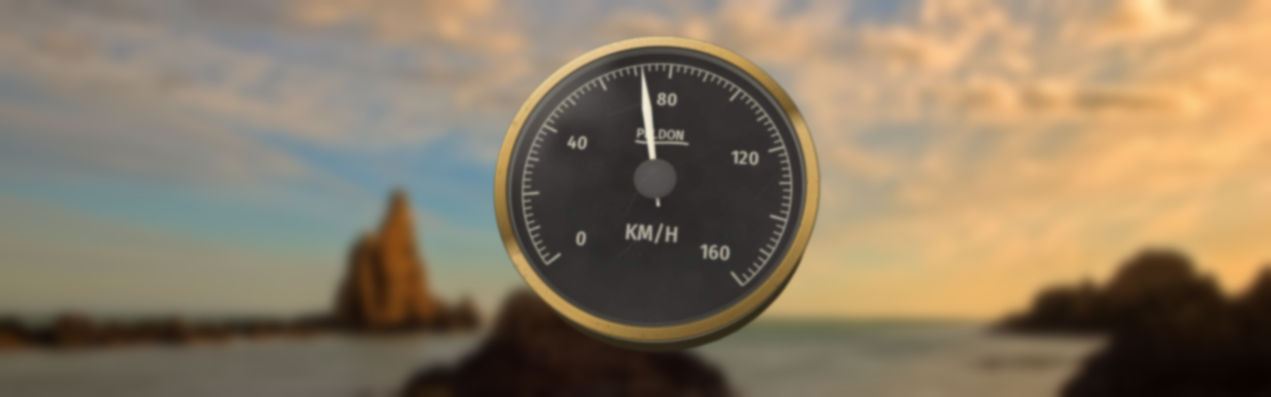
value=72 unit=km/h
